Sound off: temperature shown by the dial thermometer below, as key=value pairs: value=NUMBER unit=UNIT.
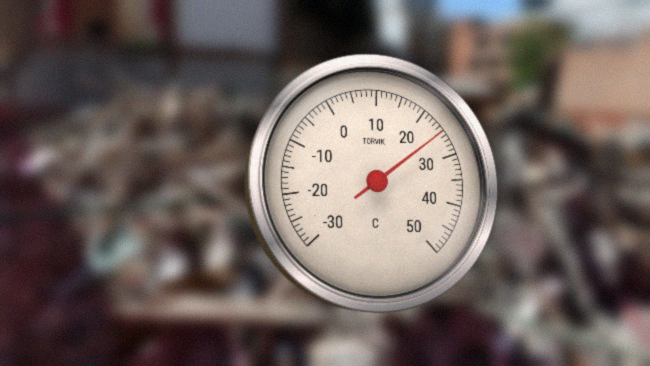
value=25 unit=°C
